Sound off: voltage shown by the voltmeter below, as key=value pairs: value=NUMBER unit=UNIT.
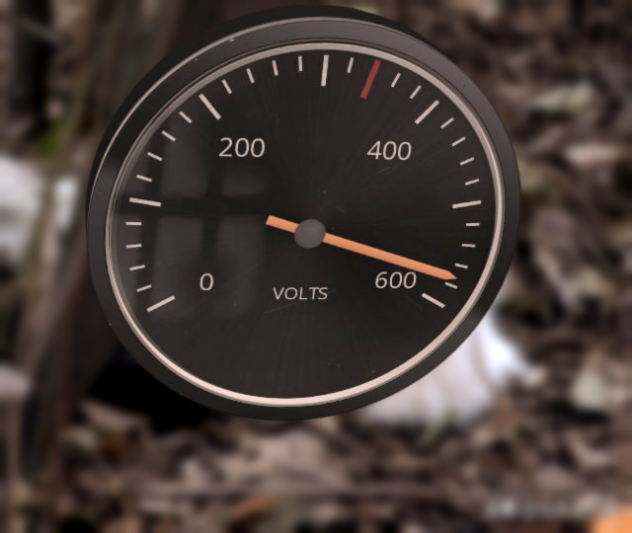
value=570 unit=V
